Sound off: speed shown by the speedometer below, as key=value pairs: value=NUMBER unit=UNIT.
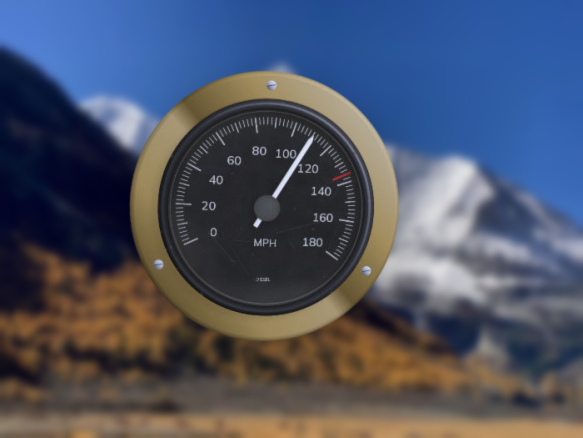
value=110 unit=mph
